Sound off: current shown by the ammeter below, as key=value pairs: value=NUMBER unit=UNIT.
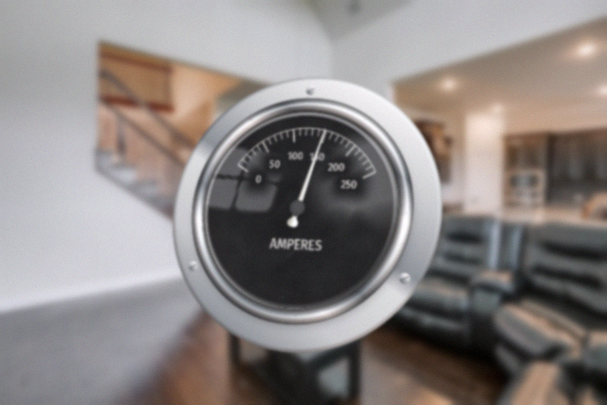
value=150 unit=A
